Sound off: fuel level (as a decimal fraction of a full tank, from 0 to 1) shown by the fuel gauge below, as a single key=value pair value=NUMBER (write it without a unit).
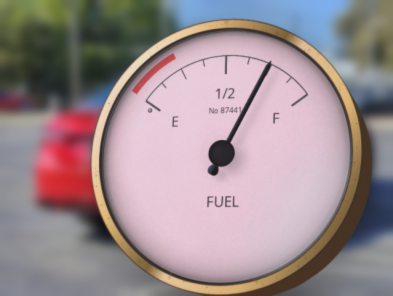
value=0.75
